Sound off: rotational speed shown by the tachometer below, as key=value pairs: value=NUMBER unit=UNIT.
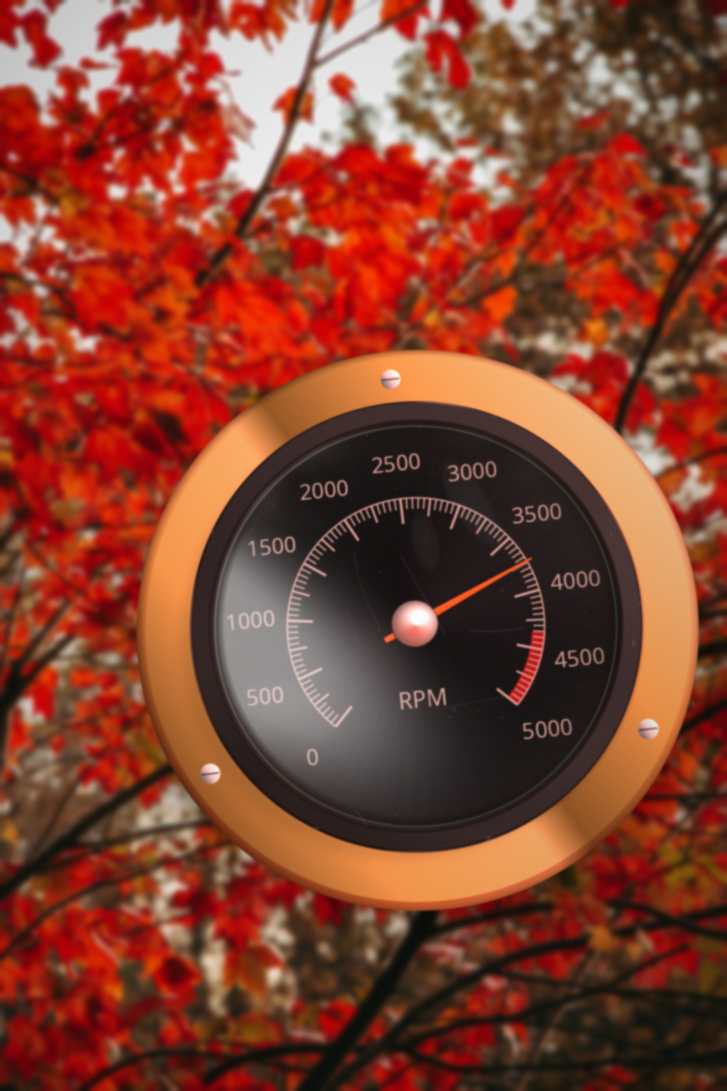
value=3750 unit=rpm
